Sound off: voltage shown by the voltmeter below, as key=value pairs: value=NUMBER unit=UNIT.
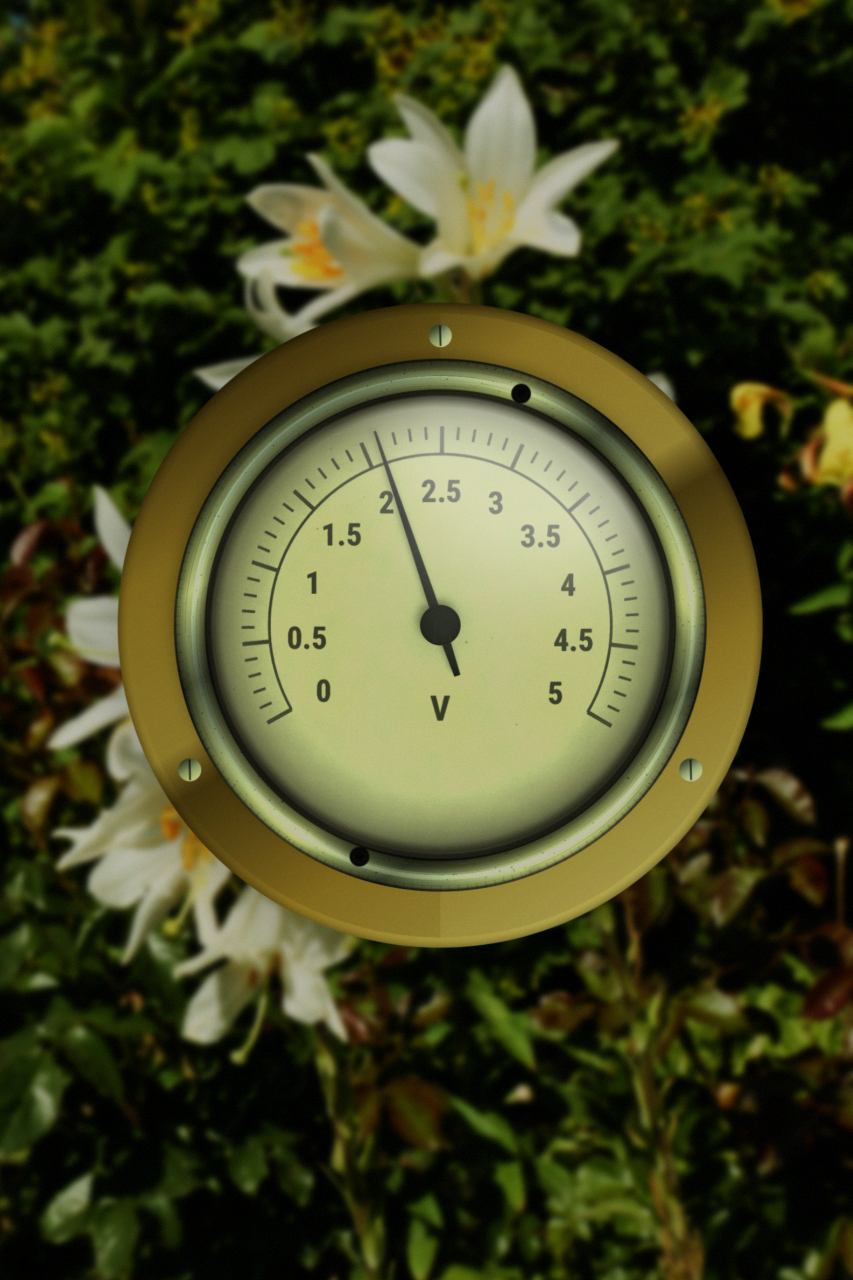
value=2.1 unit=V
